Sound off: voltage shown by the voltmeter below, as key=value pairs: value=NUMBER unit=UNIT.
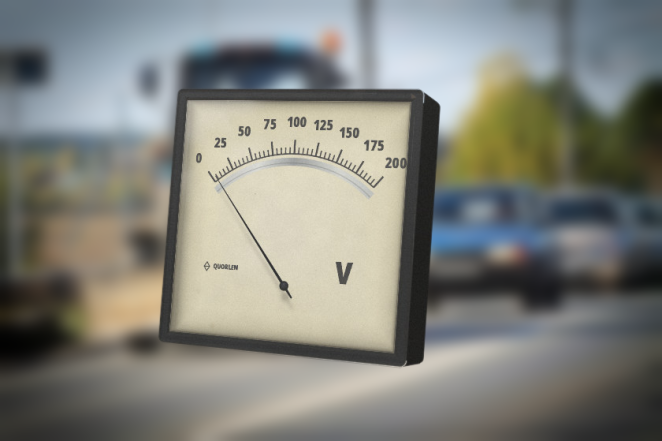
value=5 unit=V
